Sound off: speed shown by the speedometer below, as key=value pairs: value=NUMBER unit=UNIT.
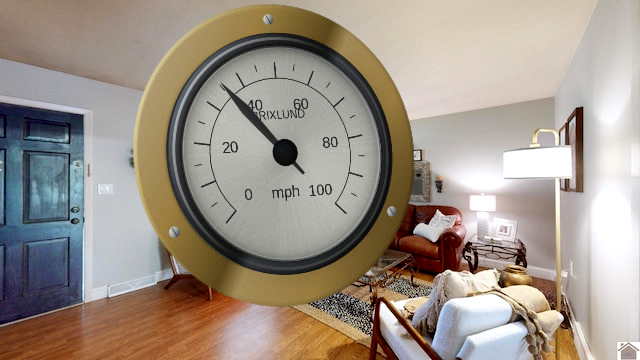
value=35 unit=mph
